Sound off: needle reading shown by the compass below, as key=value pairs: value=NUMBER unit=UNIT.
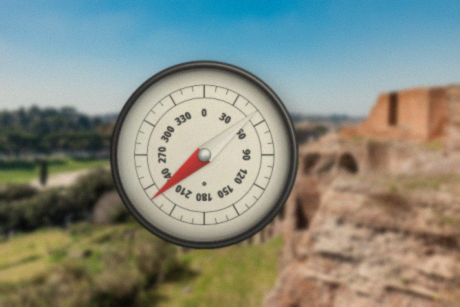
value=230 unit=°
